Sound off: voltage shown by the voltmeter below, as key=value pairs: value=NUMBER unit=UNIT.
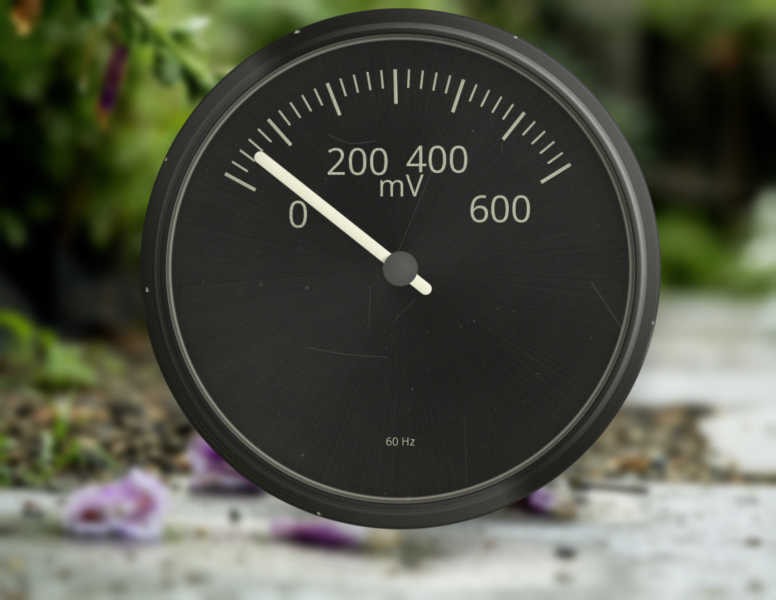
value=50 unit=mV
